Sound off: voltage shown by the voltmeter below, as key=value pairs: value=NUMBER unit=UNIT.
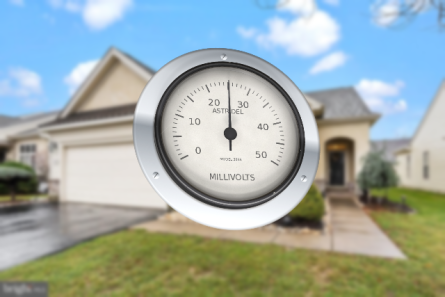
value=25 unit=mV
